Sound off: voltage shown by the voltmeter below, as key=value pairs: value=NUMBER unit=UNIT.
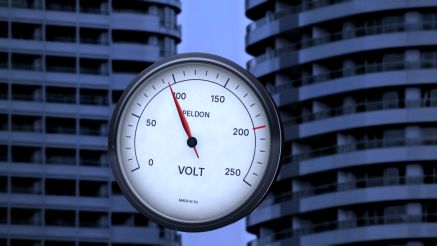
value=95 unit=V
